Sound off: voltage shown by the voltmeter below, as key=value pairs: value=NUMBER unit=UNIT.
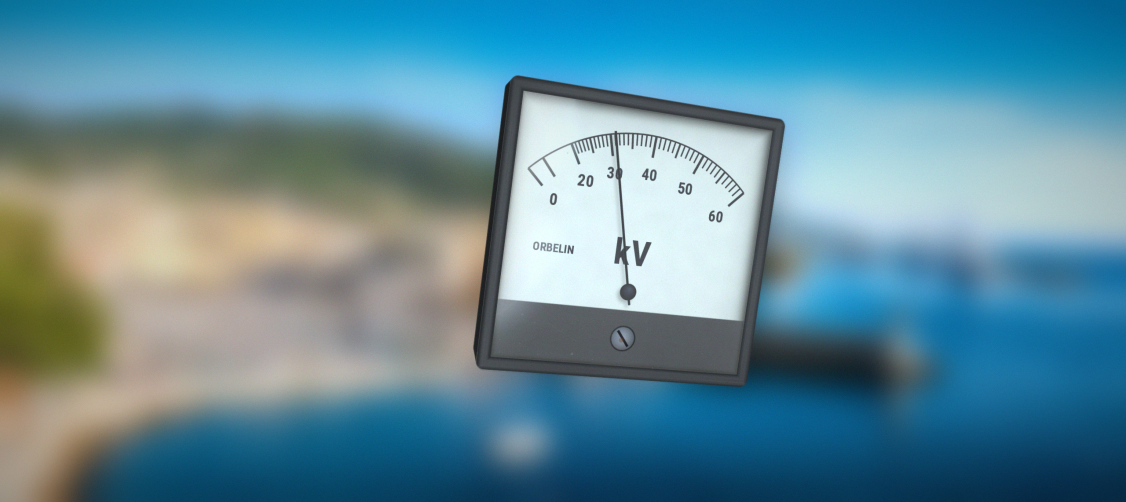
value=31 unit=kV
